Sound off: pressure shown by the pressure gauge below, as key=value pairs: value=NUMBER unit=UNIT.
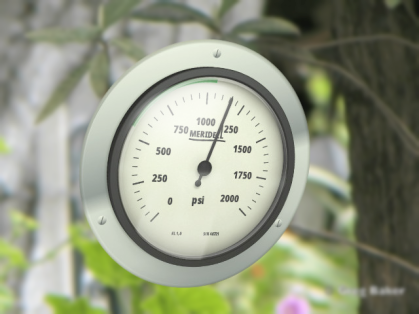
value=1150 unit=psi
